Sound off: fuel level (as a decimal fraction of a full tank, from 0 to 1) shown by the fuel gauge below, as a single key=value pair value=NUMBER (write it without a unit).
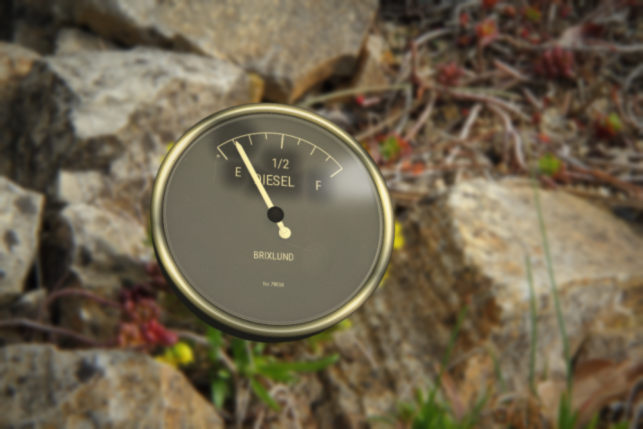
value=0.125
